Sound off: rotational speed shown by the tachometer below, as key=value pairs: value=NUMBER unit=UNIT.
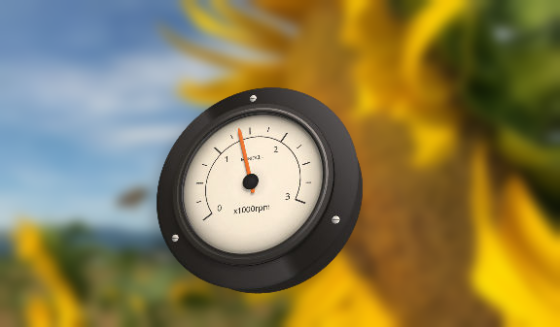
value=1375 unit=rpm
